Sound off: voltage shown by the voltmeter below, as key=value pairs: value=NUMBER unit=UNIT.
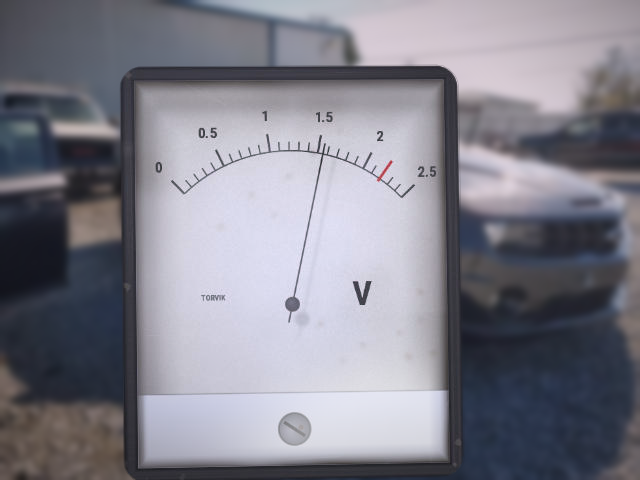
value=1.55 unit=V
